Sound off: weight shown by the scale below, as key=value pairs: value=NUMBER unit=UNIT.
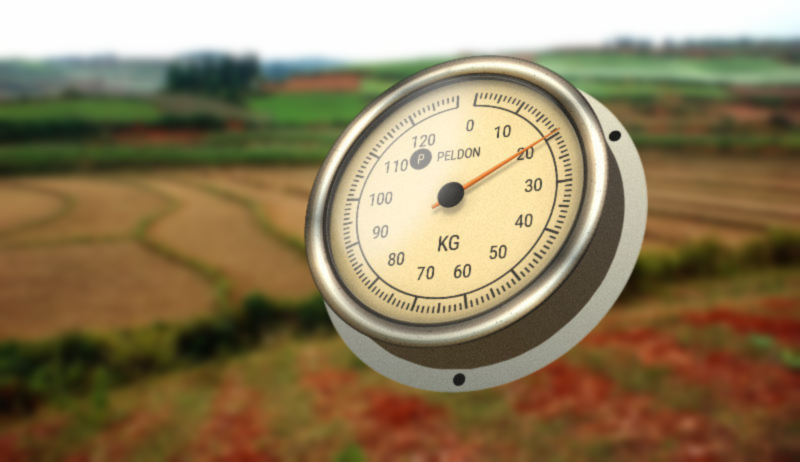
value=20 unit=kg
